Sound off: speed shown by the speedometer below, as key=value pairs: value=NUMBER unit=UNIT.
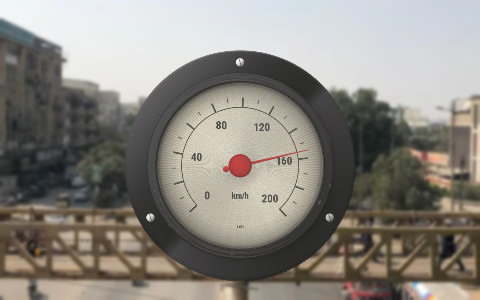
value=155 unit=km/h
